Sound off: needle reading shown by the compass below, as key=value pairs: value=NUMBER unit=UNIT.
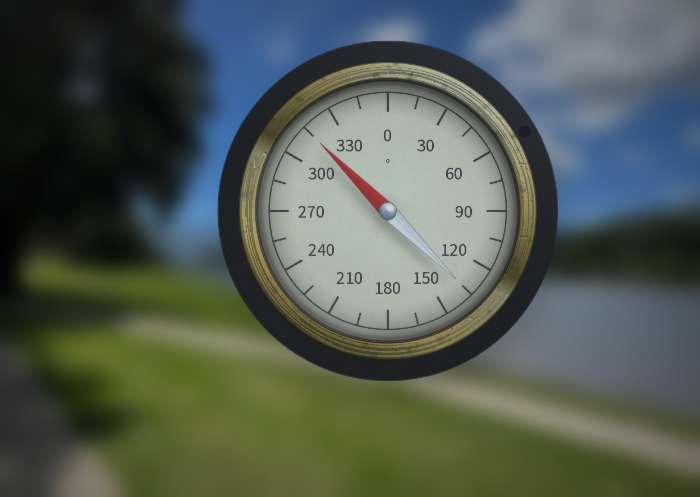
value=315 unit=°
